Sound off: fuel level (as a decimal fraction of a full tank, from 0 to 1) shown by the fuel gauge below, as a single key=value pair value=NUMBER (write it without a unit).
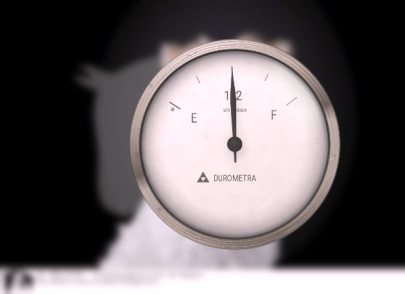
value=0.5
